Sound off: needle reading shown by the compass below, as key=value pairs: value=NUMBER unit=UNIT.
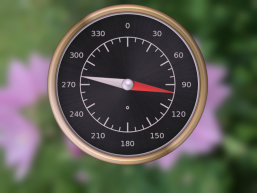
value=100 unit=°
